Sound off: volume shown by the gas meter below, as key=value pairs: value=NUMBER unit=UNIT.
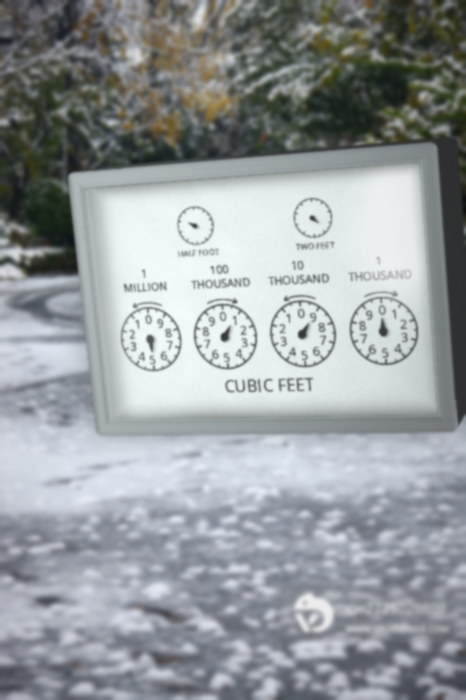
value=509000 unit=ft³
